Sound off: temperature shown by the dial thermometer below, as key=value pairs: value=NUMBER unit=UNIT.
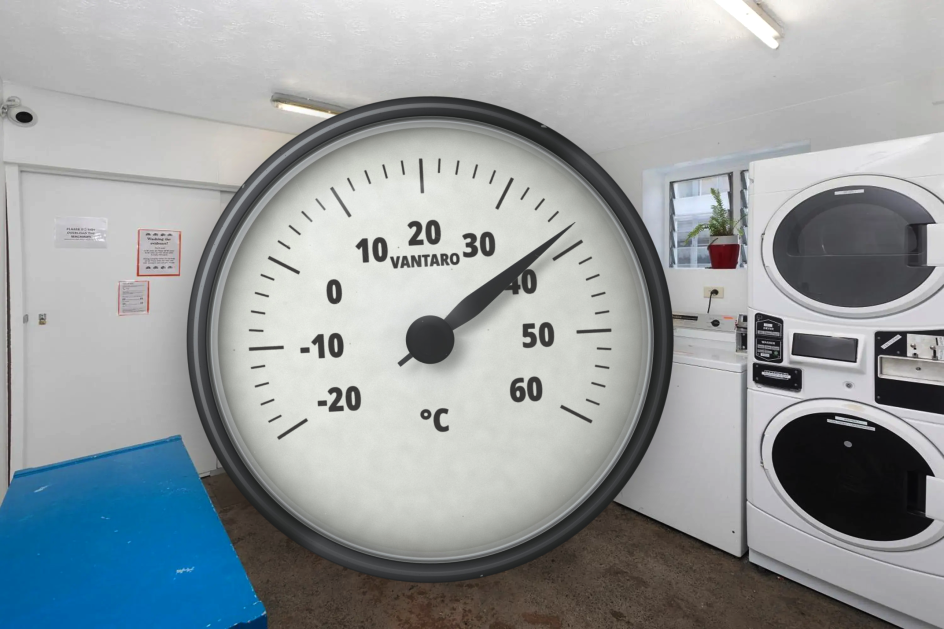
value=38 unit=°C
